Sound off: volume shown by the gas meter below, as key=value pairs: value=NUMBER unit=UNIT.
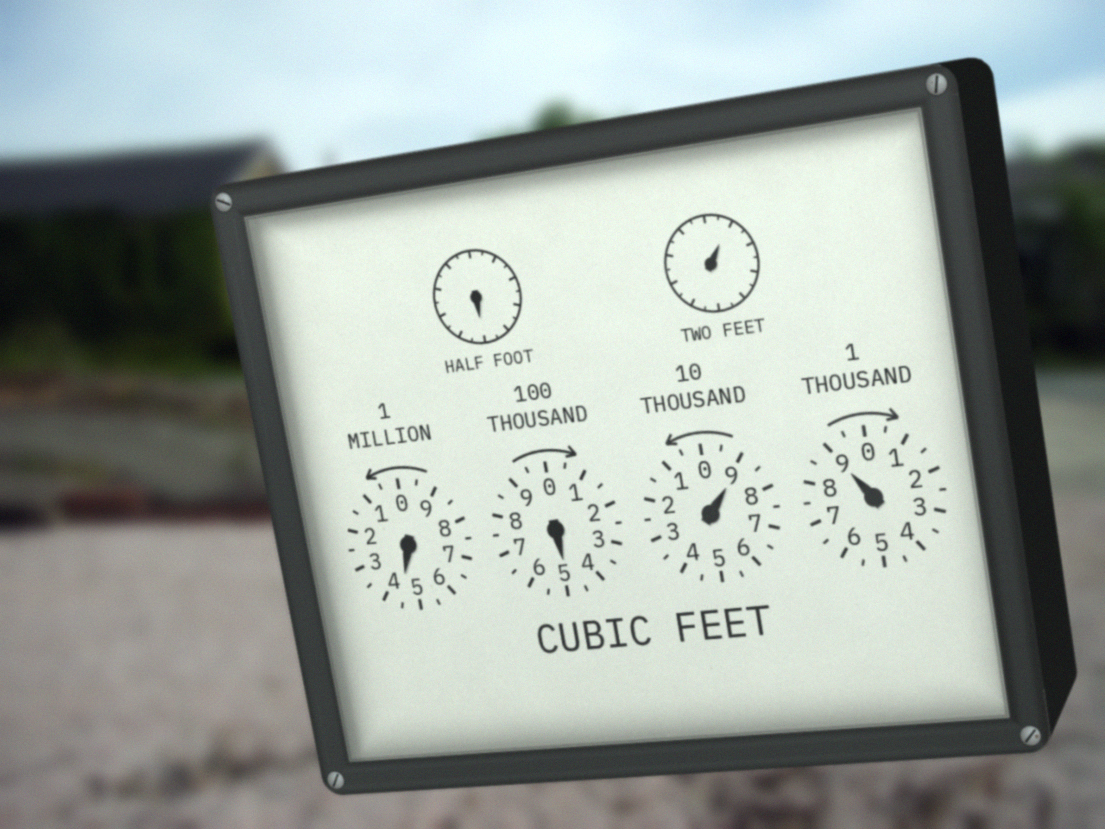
value=448900 unit=ft³
